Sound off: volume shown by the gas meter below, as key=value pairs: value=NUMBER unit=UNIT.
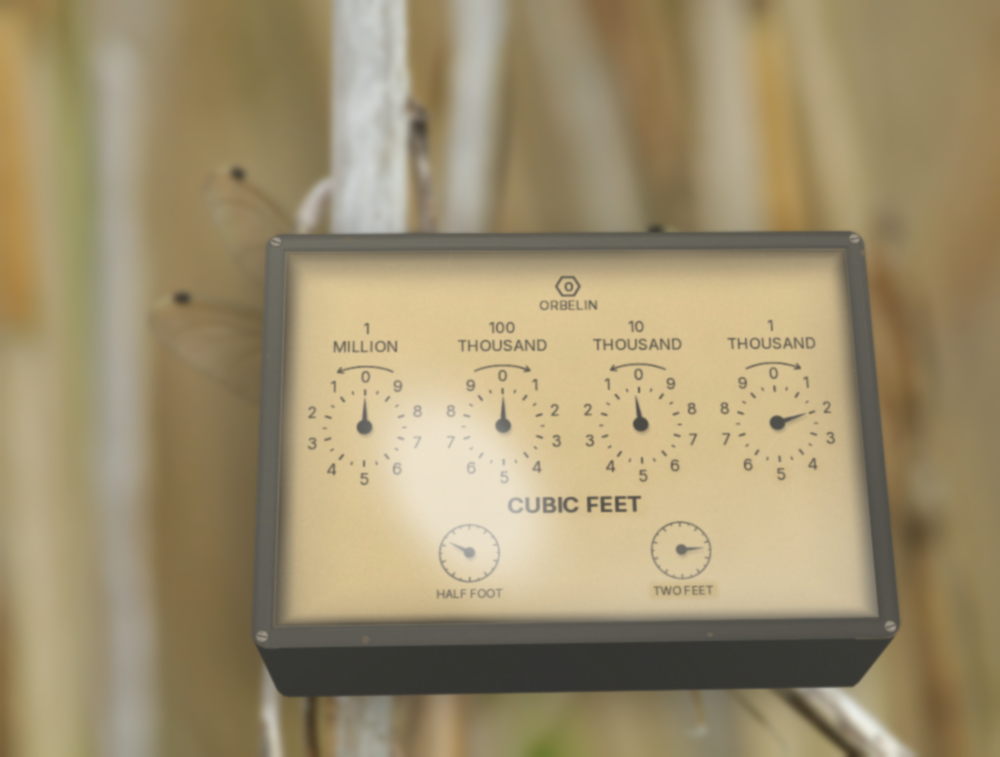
value=200 unit=ft³
